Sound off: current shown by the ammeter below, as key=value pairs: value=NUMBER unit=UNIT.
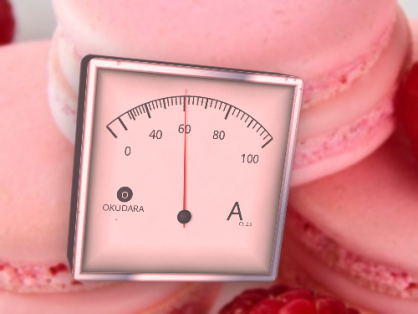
value=60 unit=A
